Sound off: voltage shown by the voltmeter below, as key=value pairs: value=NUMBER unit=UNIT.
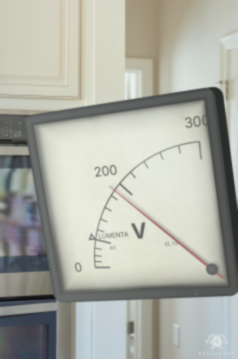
value=190 unit=V
